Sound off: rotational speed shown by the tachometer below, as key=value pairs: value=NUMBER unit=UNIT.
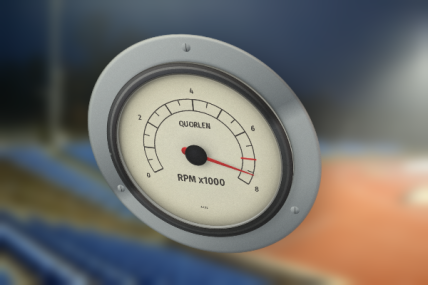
value=7500 unit=rpm
